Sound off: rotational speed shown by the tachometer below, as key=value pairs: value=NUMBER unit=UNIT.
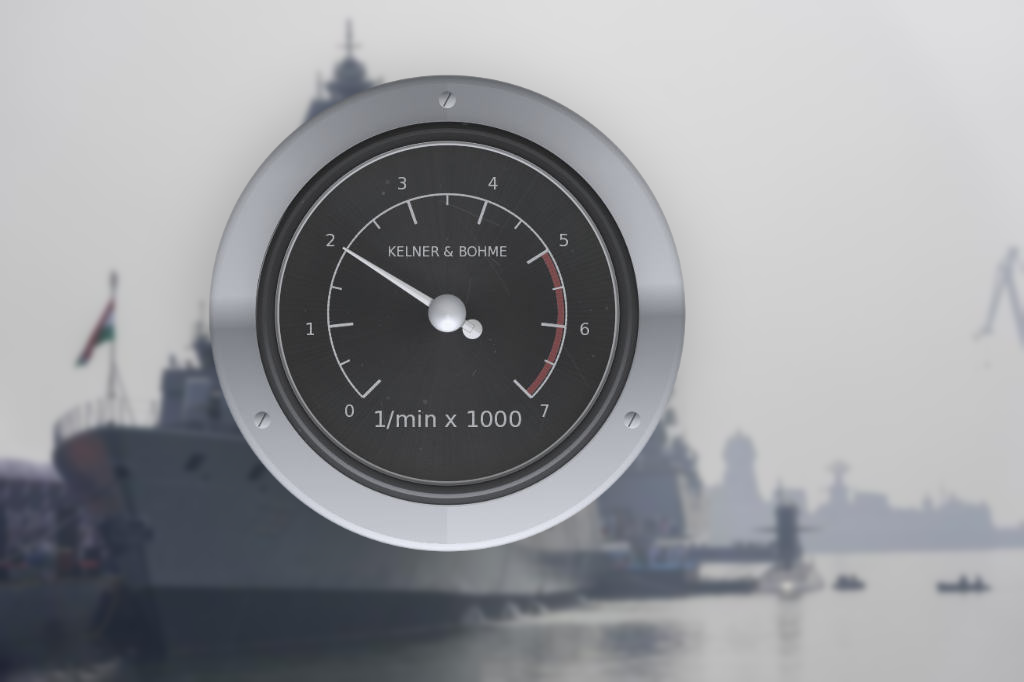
value=2000 unit=rpm
